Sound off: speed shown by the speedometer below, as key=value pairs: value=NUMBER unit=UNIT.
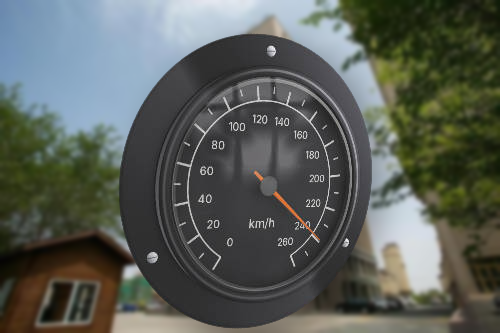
value=240 unit=km/h
